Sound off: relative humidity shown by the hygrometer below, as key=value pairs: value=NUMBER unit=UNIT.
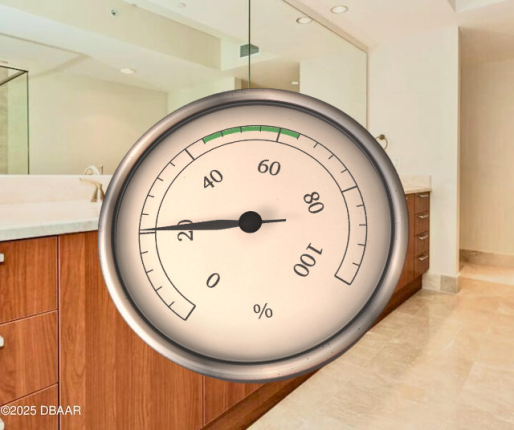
value=20 unit=%
